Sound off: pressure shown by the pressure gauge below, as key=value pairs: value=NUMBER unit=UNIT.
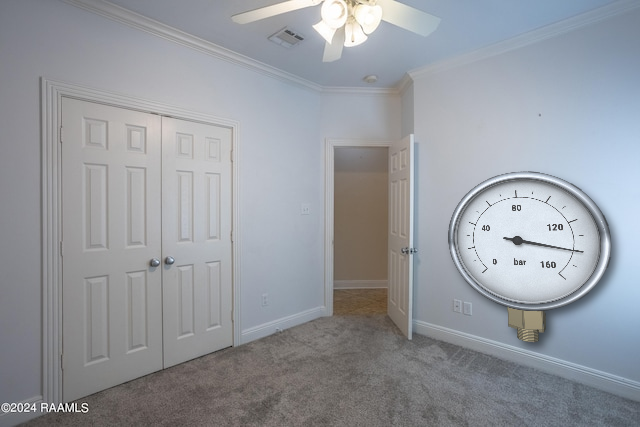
value=140 unit=bar
